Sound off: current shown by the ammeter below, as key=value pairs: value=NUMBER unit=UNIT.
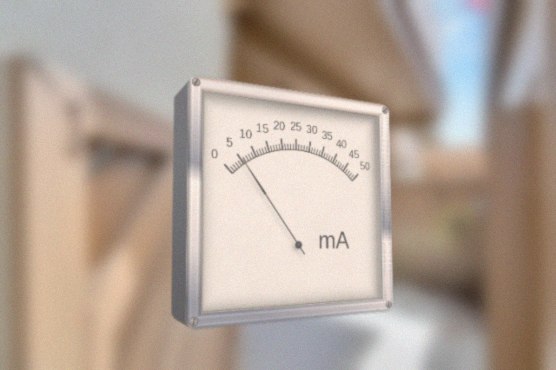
value=5 unit=mA
